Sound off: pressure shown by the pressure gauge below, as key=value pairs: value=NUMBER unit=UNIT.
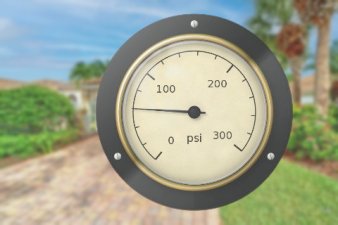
value=60 unit=psi
